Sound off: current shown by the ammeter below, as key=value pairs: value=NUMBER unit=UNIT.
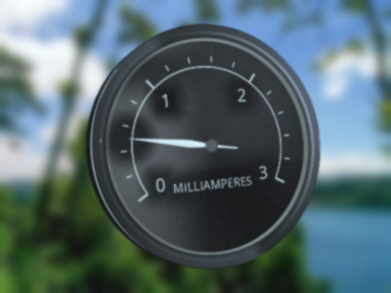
value=0.5 unit=mA
